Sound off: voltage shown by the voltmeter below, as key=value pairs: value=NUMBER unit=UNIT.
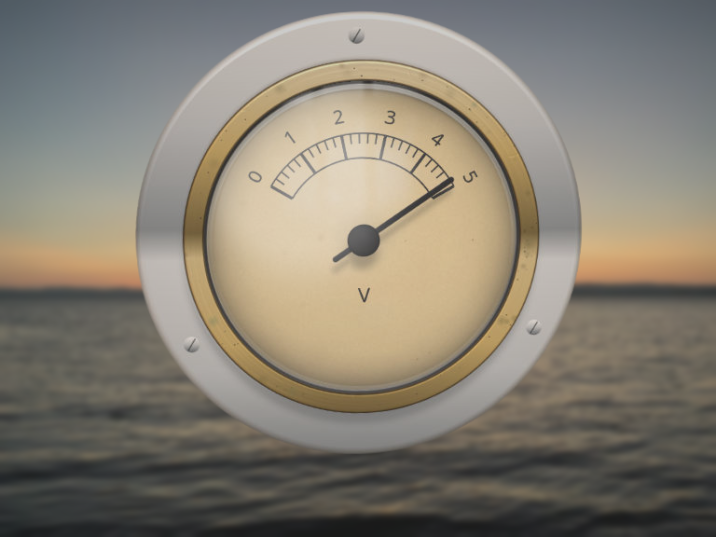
value=4.8 unit=V
